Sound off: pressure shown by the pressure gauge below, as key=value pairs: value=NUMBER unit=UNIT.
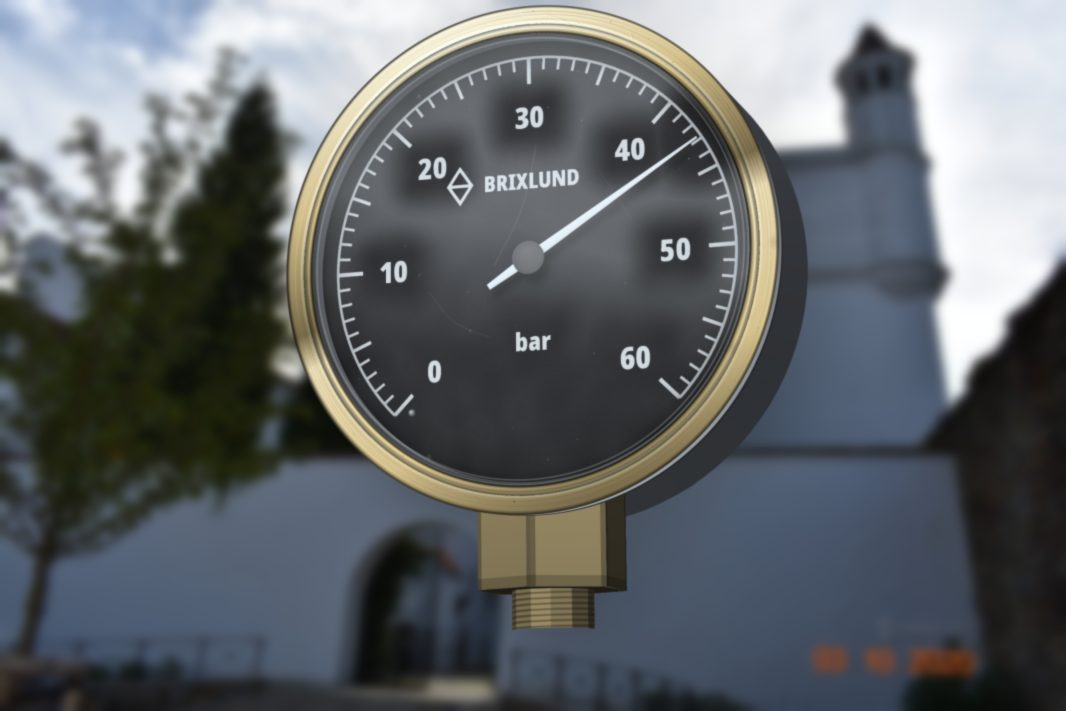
value=43 unit=bar
